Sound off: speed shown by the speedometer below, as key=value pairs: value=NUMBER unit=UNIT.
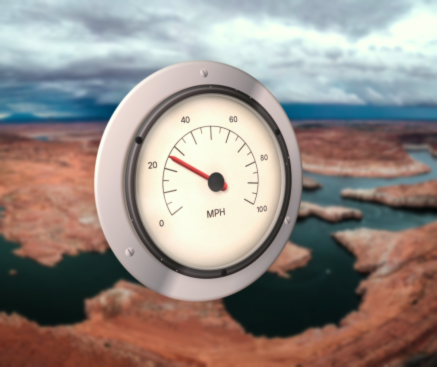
value=25 unit=mph
